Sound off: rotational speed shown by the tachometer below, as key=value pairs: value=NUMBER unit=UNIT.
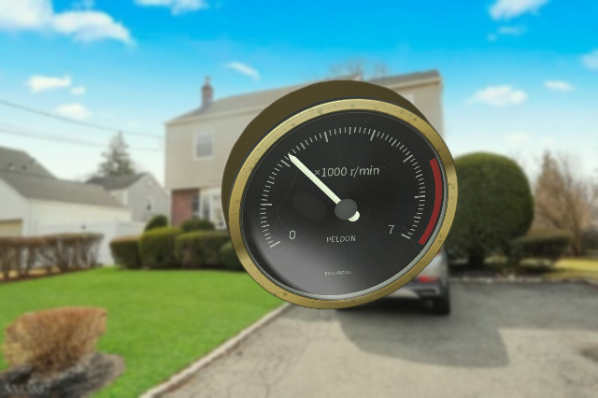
value=2200 unit=rpm
